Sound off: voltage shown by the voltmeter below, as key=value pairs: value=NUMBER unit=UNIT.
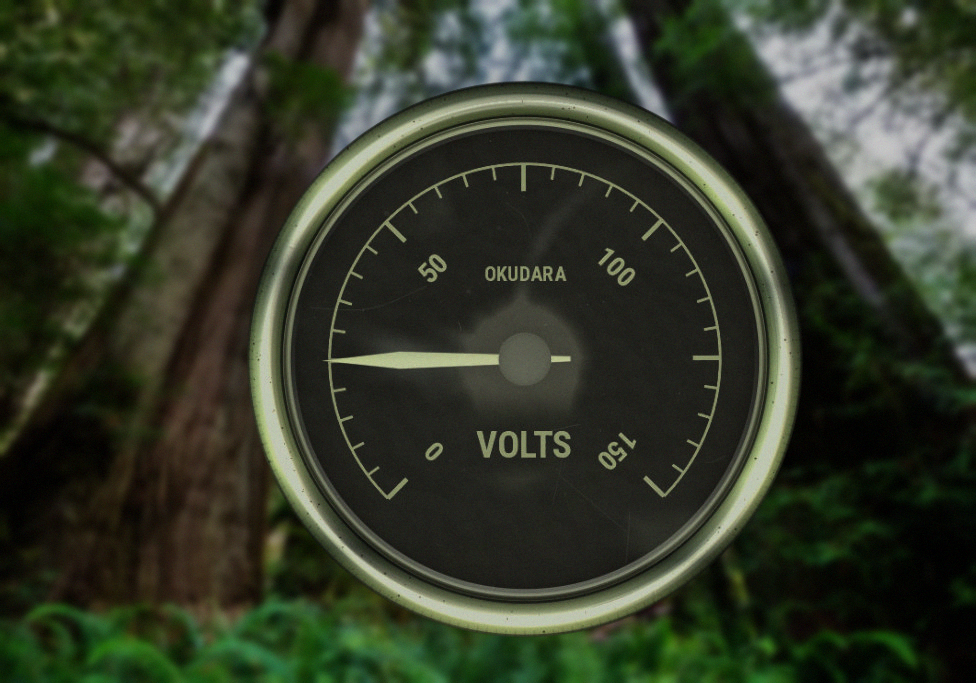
value=25 unit=V
